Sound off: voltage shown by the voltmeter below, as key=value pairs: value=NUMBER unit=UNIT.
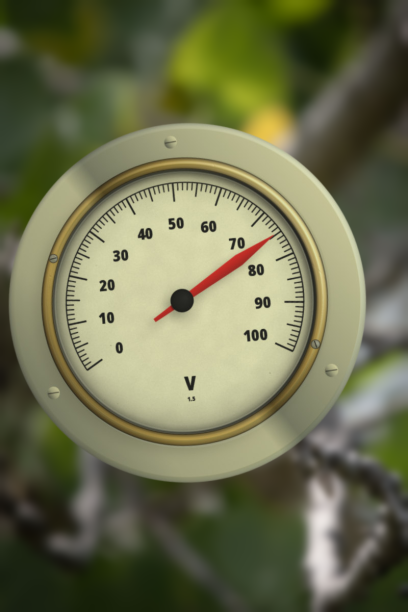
value=75 unit=V
